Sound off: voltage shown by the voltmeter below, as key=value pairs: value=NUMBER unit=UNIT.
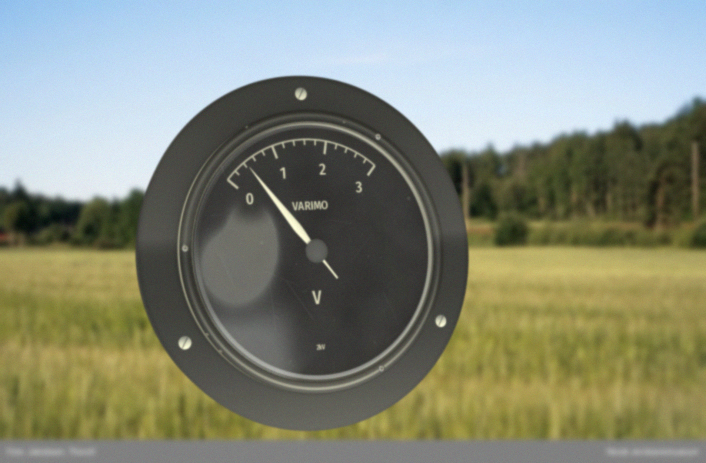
value=0.4 unit=V
